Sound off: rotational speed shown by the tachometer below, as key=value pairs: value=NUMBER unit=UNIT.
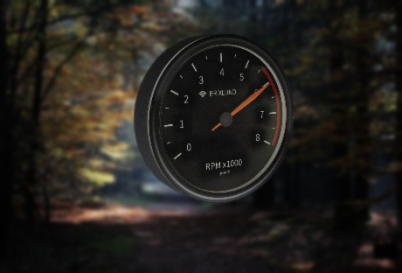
value=6000 unit=rpm
